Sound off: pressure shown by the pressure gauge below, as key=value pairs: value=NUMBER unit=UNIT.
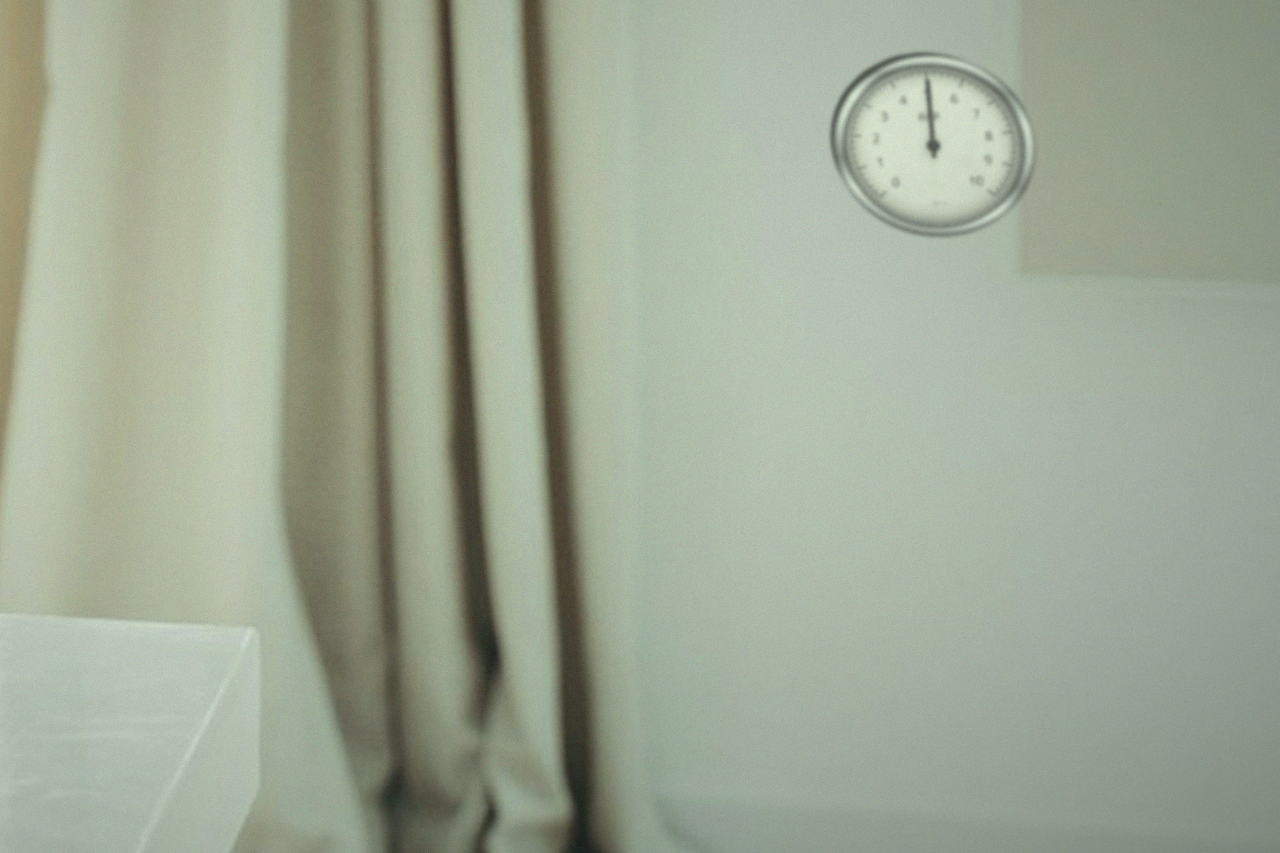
value=5 unit=bar
